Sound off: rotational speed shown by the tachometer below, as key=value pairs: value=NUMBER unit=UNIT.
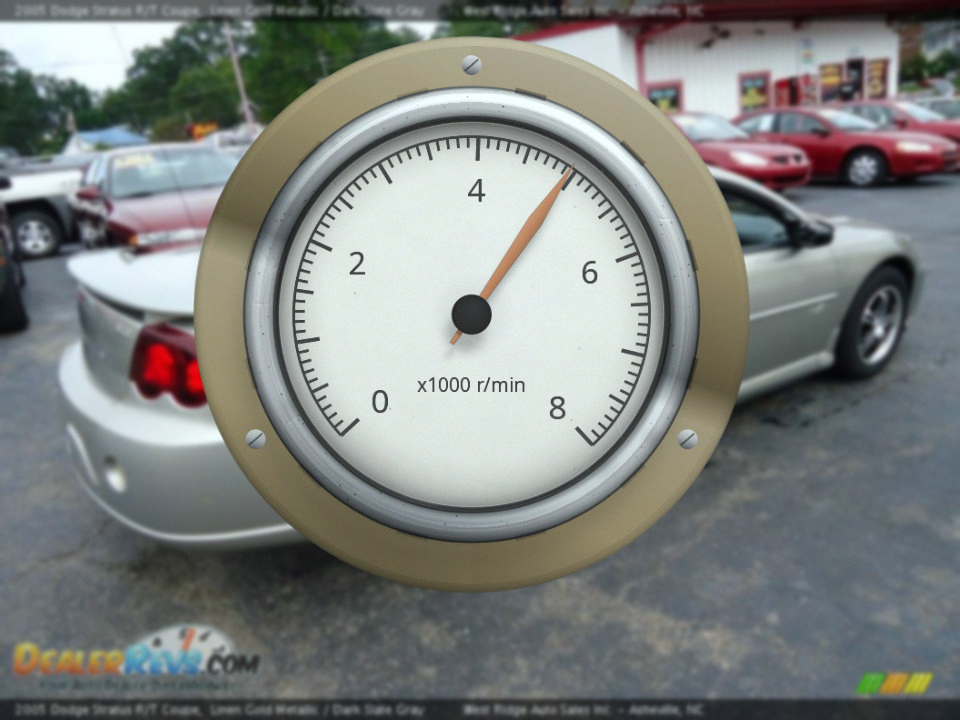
value=4950 unit=rpm
